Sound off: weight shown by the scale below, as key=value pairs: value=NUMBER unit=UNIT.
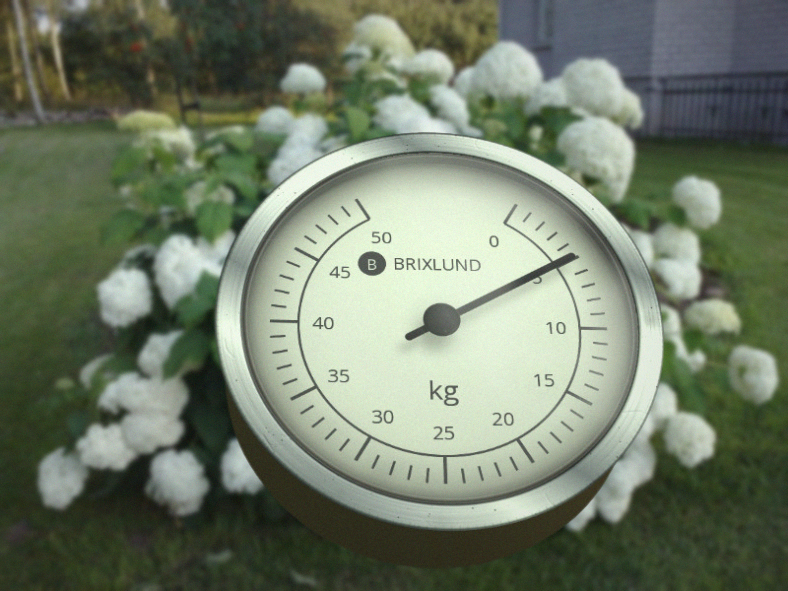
value=5 unit=kg
